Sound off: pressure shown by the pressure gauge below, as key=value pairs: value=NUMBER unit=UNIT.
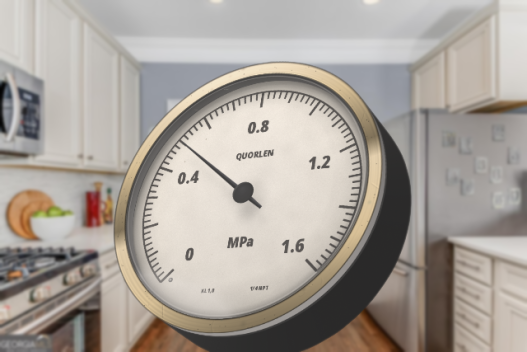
value=0.5 unit=MPa
